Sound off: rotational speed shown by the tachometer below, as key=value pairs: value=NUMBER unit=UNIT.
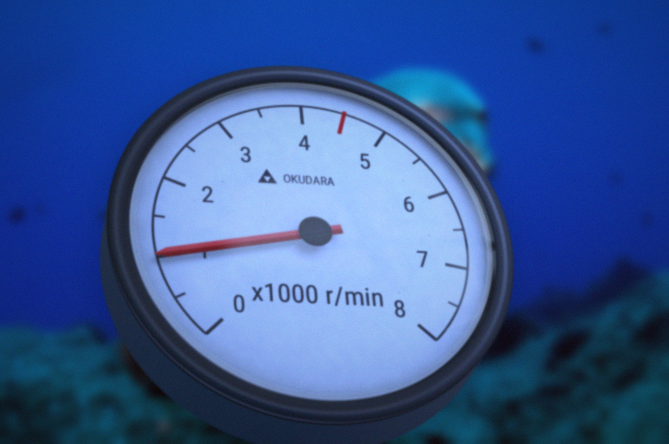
value=1000 unit=rpm
